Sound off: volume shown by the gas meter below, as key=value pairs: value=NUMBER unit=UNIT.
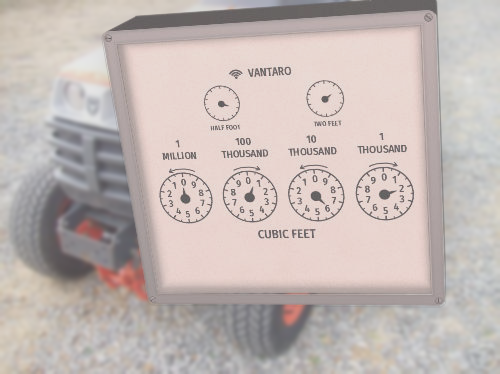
value=6200 unit=ft³
